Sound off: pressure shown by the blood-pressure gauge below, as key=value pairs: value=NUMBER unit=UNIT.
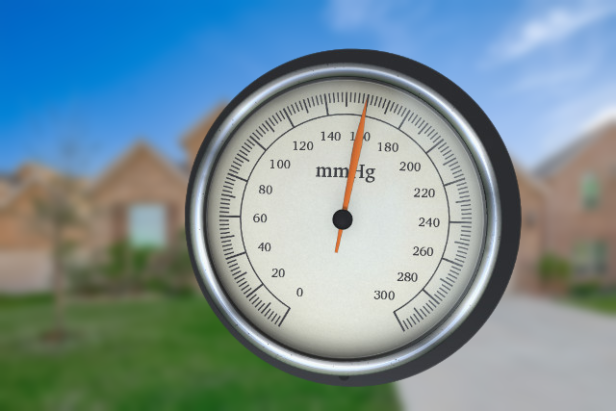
value=160 unit=mmHg
